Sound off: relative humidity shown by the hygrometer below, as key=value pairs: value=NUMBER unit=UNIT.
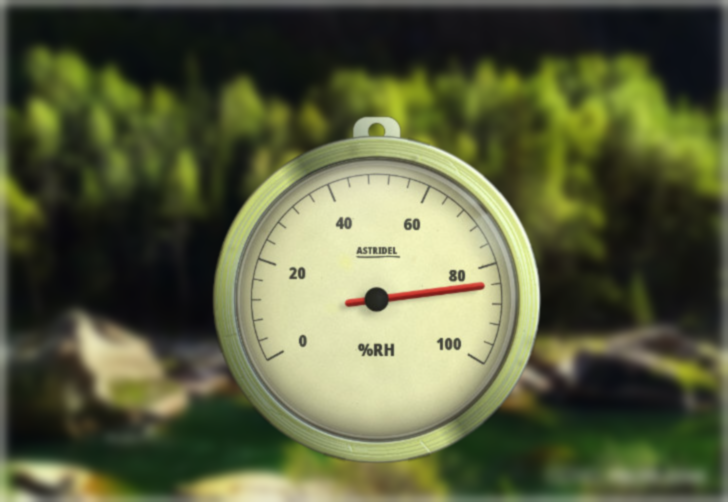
value=84 unit=%
